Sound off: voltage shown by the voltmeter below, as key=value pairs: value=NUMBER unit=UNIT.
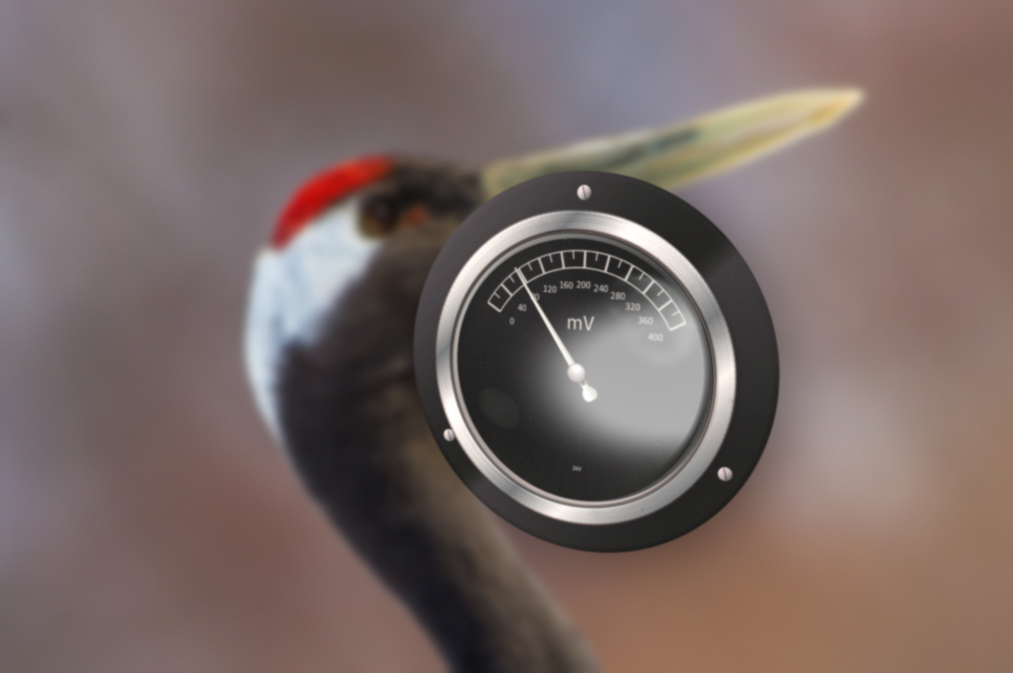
value=80 unit=mV
